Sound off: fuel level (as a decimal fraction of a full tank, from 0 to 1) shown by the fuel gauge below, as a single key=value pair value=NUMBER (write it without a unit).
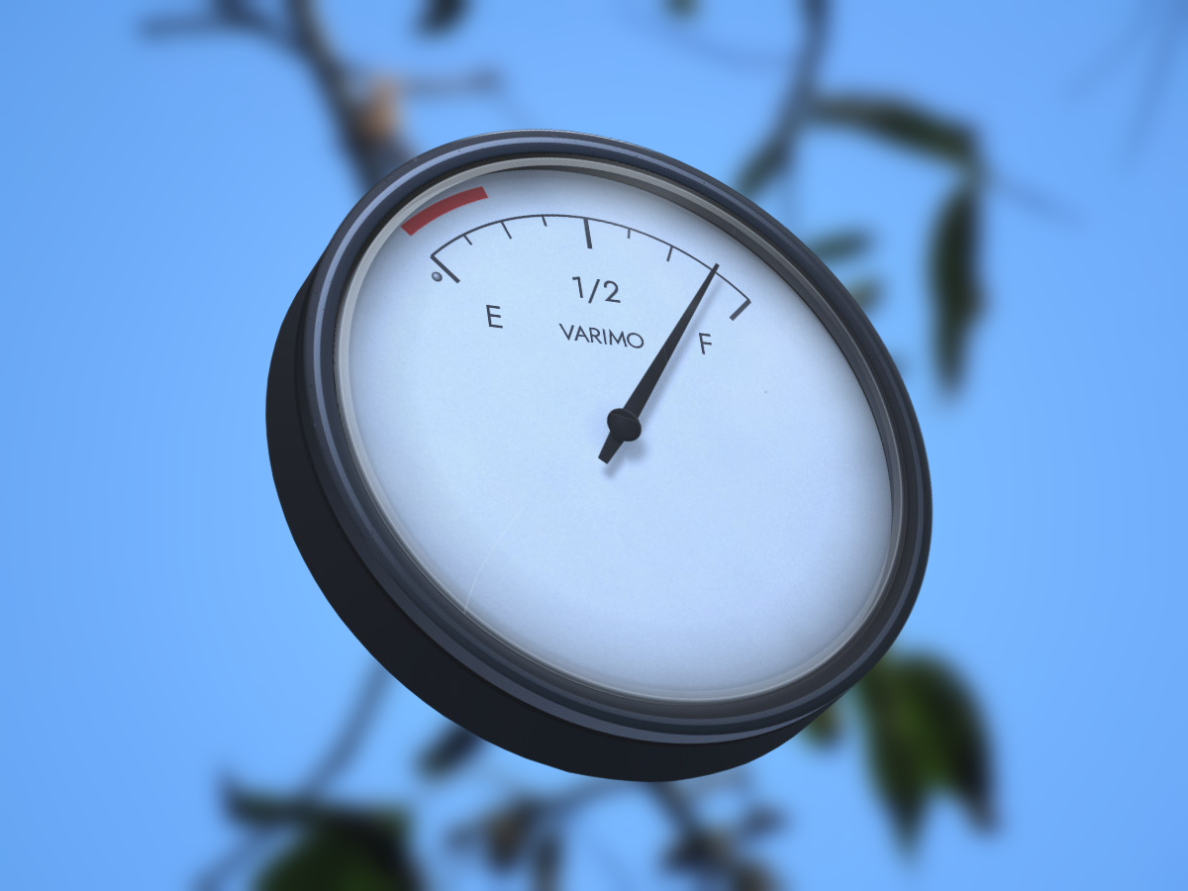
value=0.875
